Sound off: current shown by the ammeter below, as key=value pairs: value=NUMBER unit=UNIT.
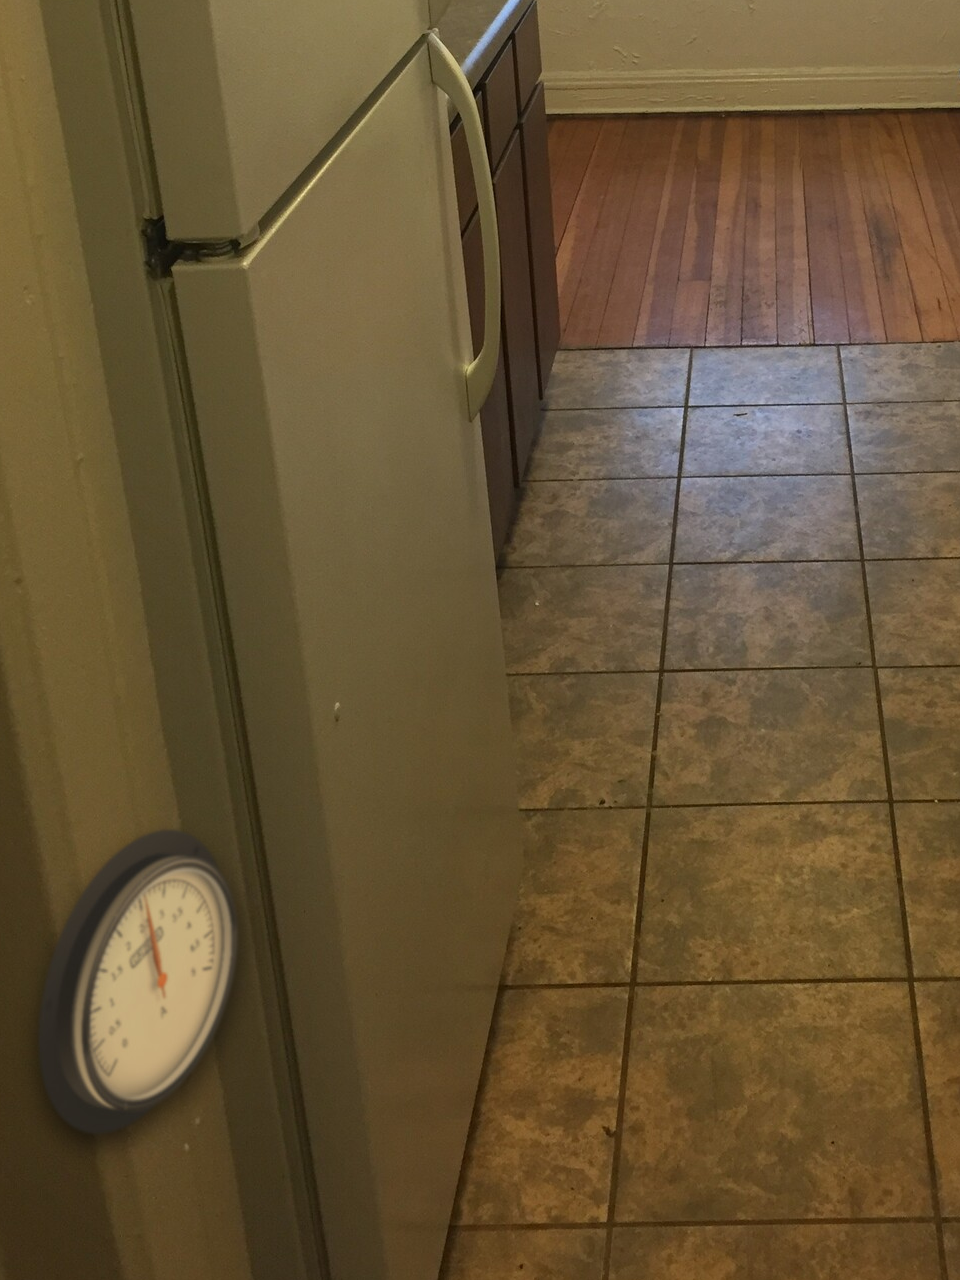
value=2.5 unit=A
